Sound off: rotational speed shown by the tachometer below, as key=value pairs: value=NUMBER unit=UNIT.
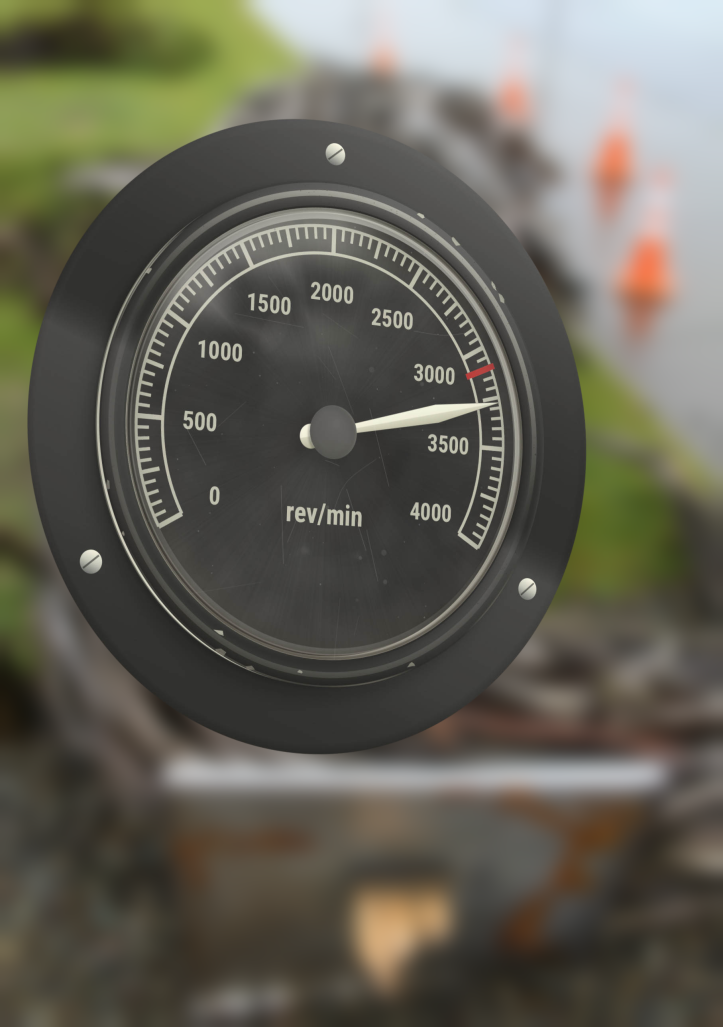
value=3275 unit=rpm
